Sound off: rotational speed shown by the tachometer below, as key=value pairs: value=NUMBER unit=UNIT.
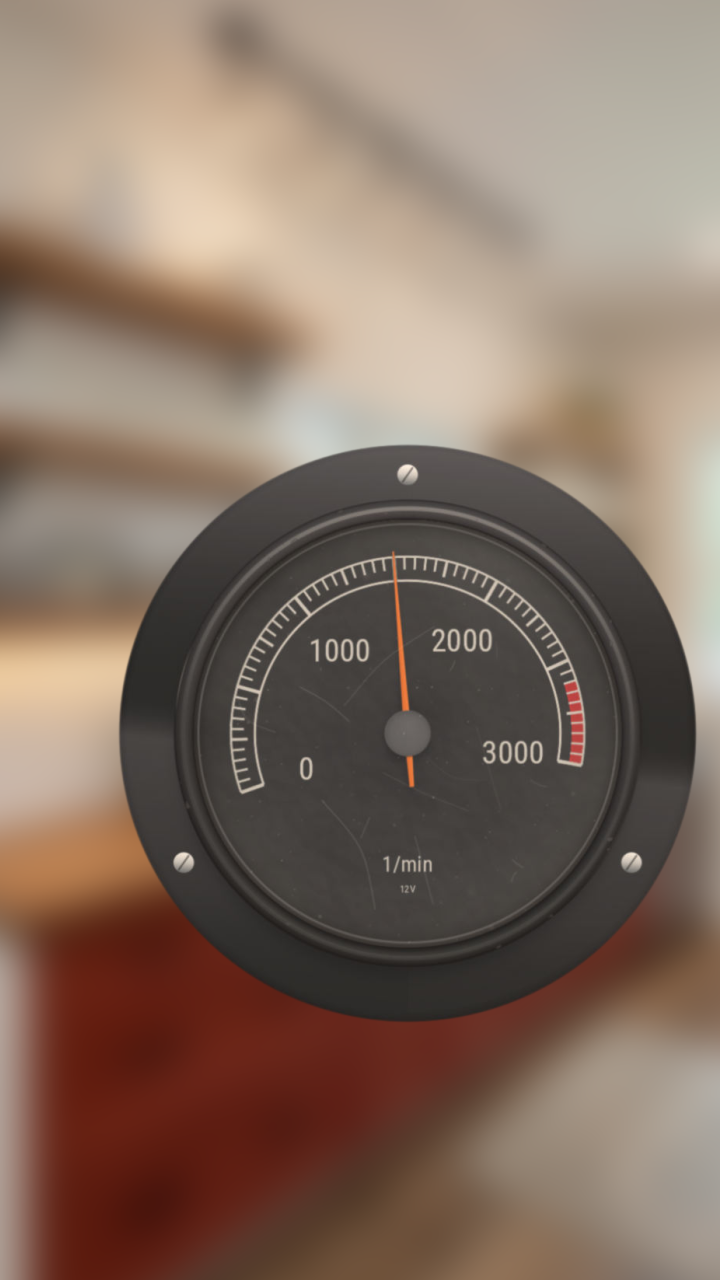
value=1500 unit=rpm
